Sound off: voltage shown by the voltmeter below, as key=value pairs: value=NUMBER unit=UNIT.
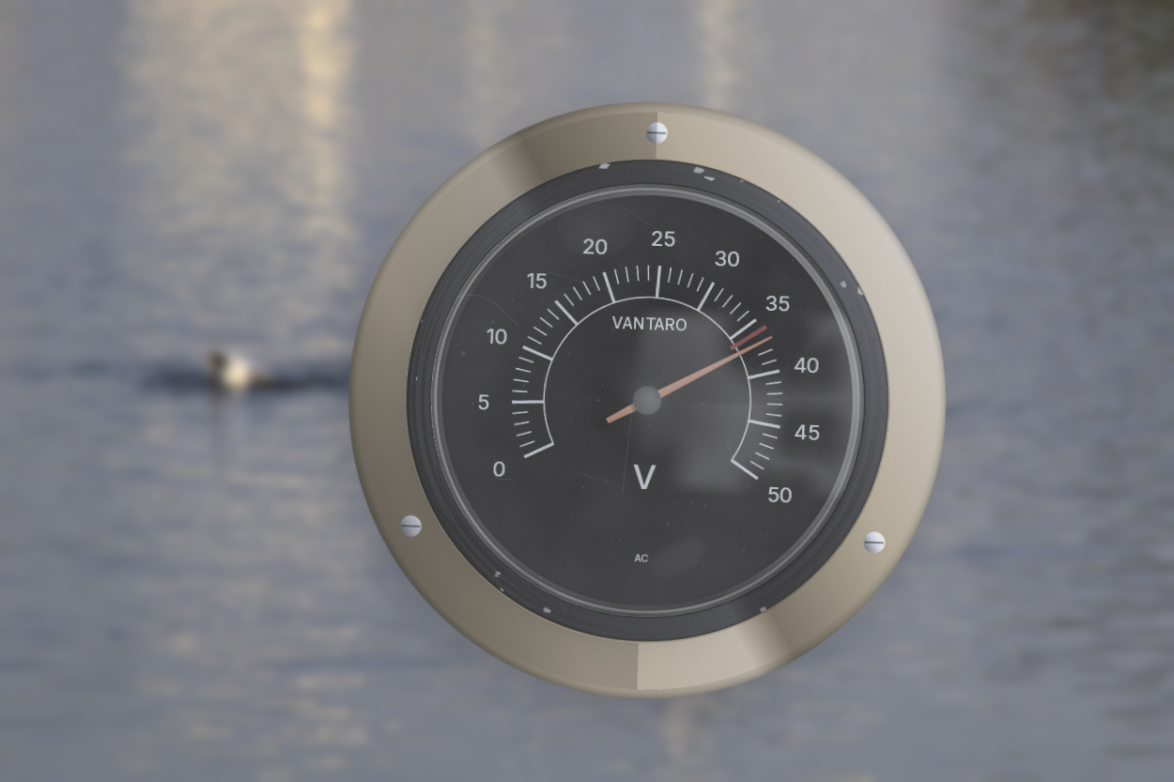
value=37 unit=V
